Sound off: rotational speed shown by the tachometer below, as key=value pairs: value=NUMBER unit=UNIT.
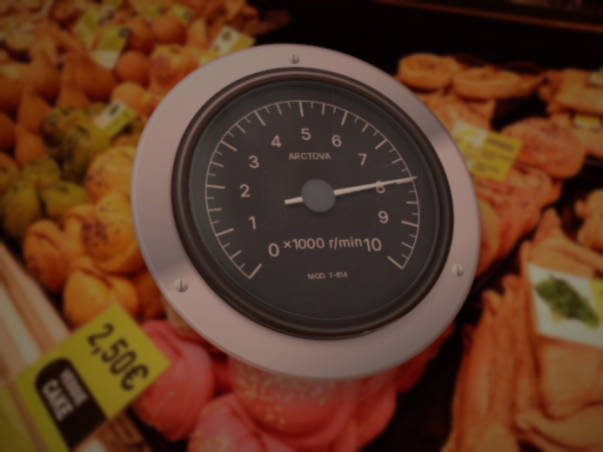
value=8000 unit=rpm
